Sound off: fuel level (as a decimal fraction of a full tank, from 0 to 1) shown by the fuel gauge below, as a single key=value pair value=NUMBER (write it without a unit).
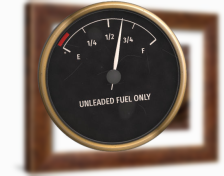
value=0.625
